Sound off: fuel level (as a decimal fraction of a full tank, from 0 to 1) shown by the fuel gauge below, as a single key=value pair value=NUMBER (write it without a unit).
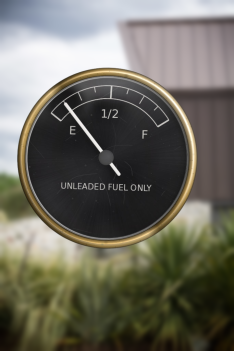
value=0.125
